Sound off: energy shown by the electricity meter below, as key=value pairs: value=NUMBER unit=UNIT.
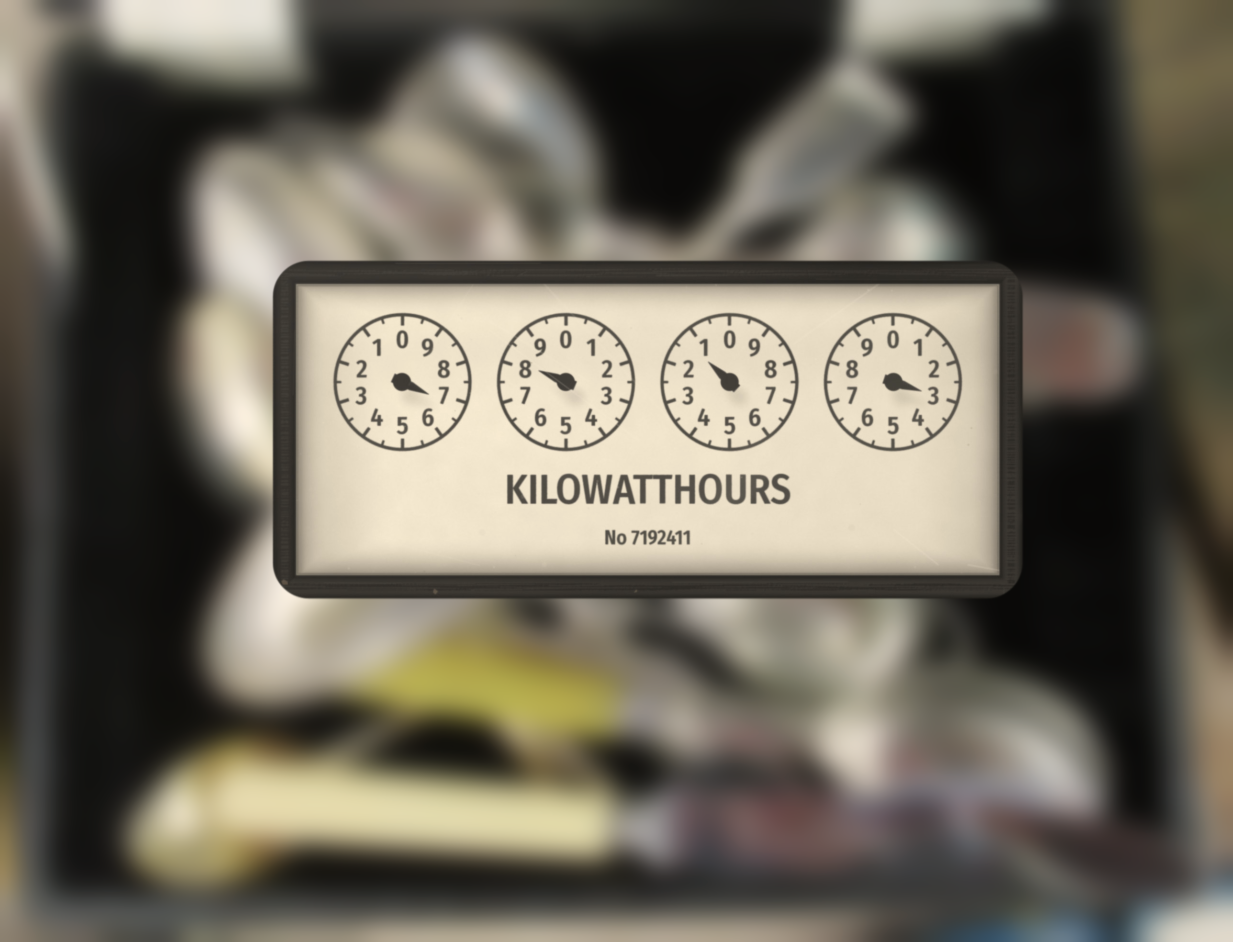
value=6813 unit=kWh
